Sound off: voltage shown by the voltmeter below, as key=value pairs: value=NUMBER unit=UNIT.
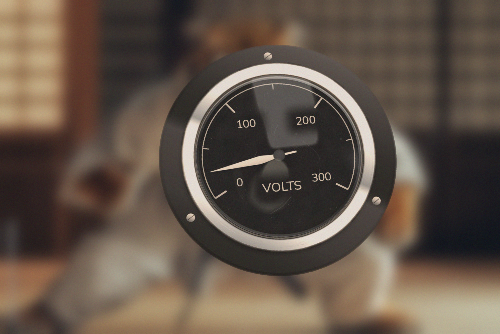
value=25 unit=V
